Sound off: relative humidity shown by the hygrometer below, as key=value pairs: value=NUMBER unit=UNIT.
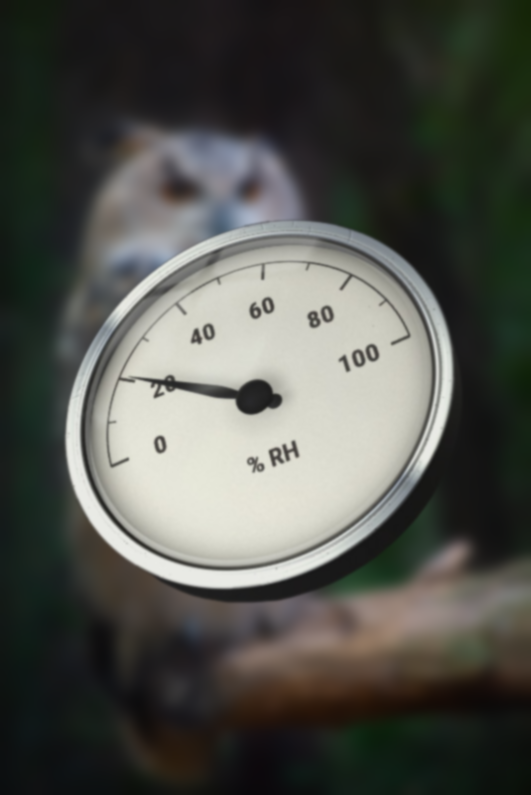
value=20 unit=%
